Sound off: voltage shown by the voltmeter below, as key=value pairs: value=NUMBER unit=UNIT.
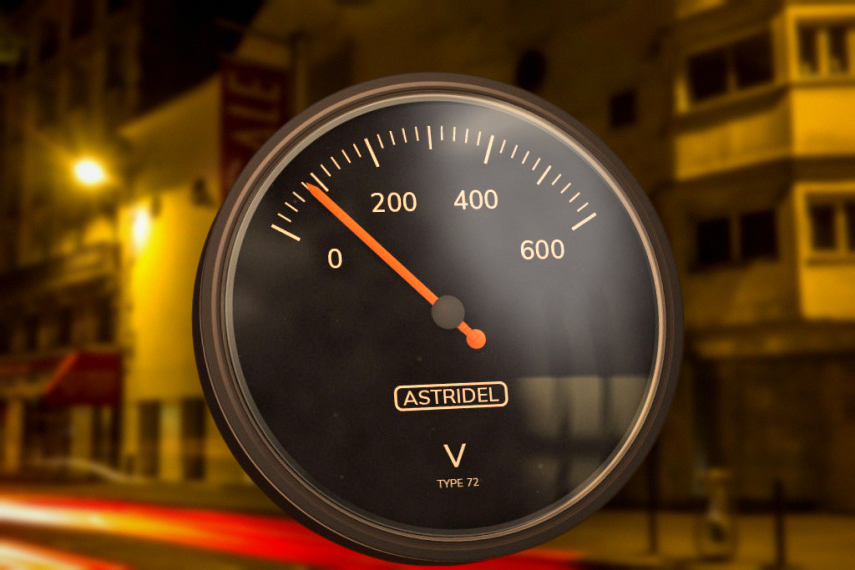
value=80 unit=V
